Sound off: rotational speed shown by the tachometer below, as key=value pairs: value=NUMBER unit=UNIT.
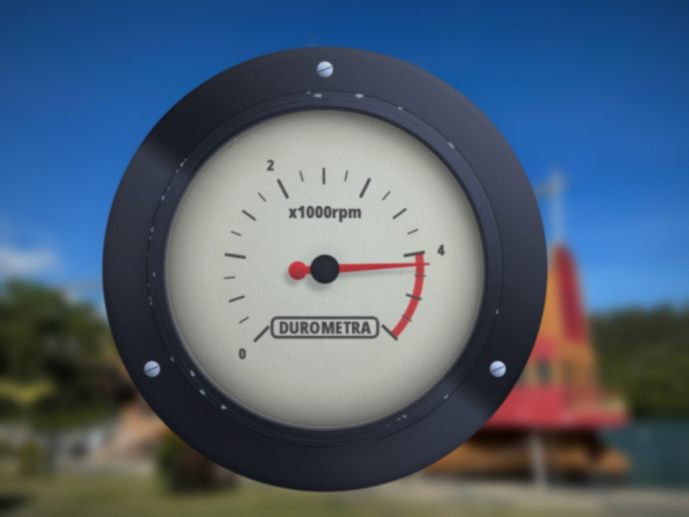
value=4125 unit=rpm
